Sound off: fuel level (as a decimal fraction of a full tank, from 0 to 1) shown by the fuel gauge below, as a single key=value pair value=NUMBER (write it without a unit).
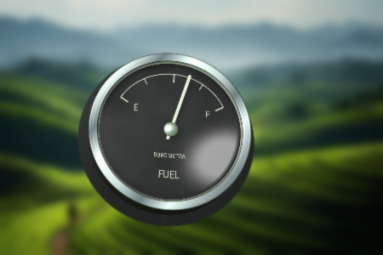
value=0.625
